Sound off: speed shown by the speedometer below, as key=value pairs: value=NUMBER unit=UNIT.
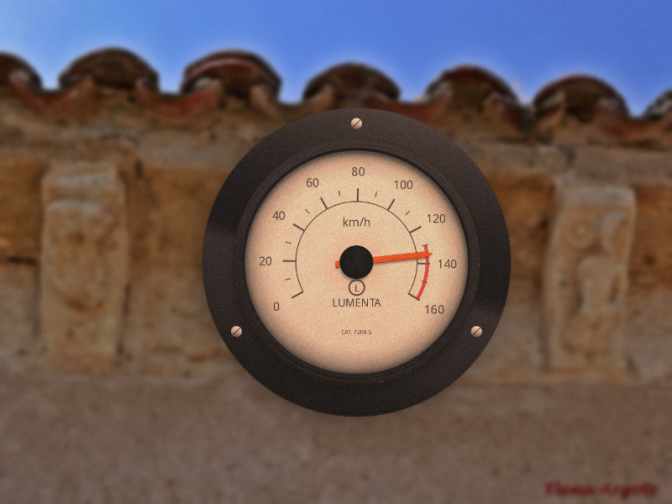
value=135 unit=km/h
